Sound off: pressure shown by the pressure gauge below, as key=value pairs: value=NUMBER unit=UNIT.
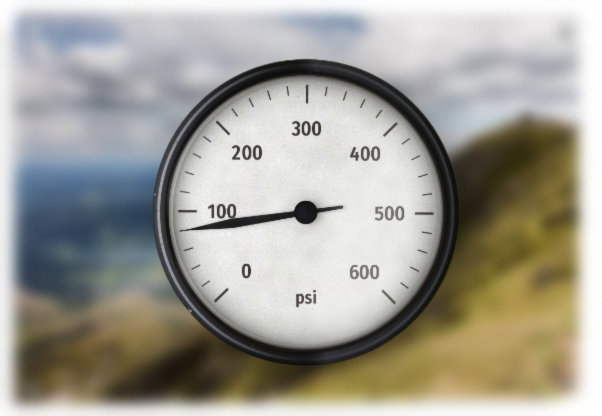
value=80 unit=psi
